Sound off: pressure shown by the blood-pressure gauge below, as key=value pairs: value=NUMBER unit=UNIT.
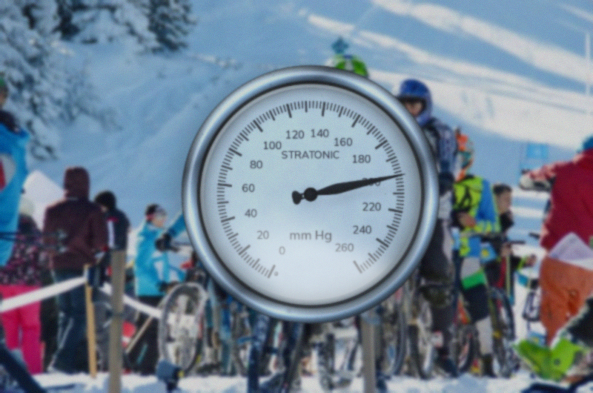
value=200 unit=mmHg
